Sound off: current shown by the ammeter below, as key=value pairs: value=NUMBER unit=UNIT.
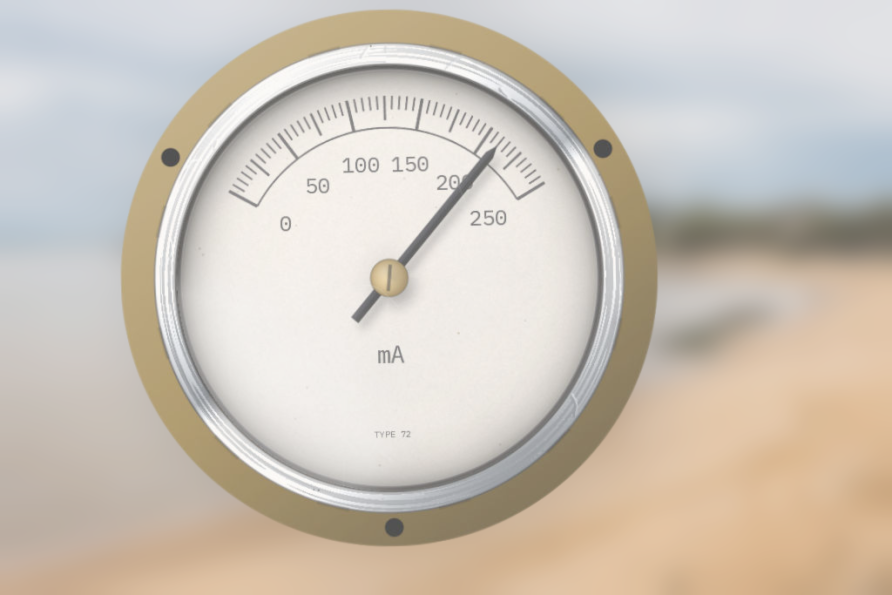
value=210 unit=mA
